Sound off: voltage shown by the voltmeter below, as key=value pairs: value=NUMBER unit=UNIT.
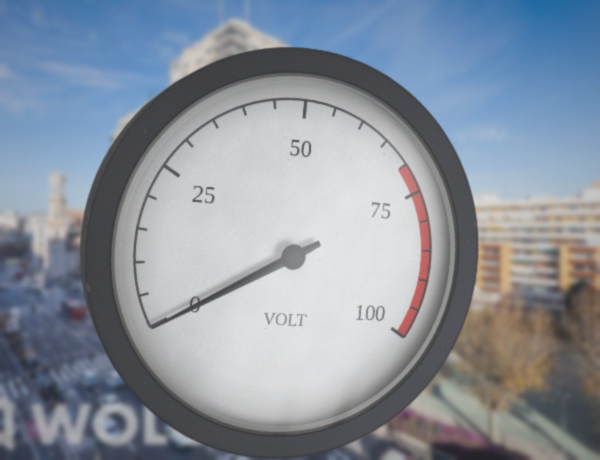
value=0 unit=V
